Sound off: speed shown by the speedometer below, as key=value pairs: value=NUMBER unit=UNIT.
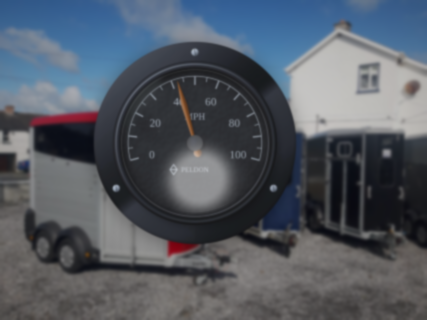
value=42.5 unit=mph
